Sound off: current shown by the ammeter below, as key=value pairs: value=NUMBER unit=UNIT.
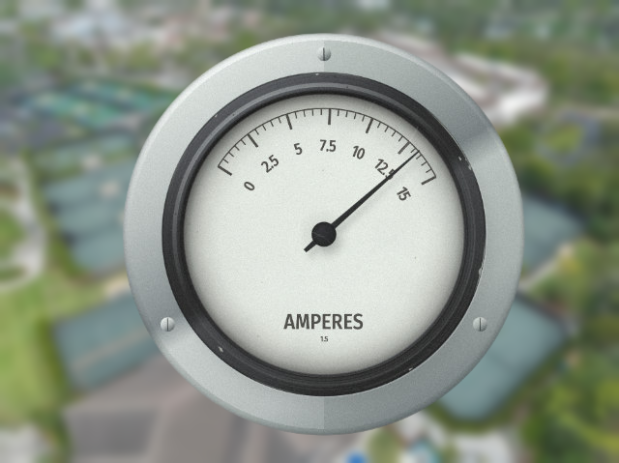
value=13.25 unit=A
